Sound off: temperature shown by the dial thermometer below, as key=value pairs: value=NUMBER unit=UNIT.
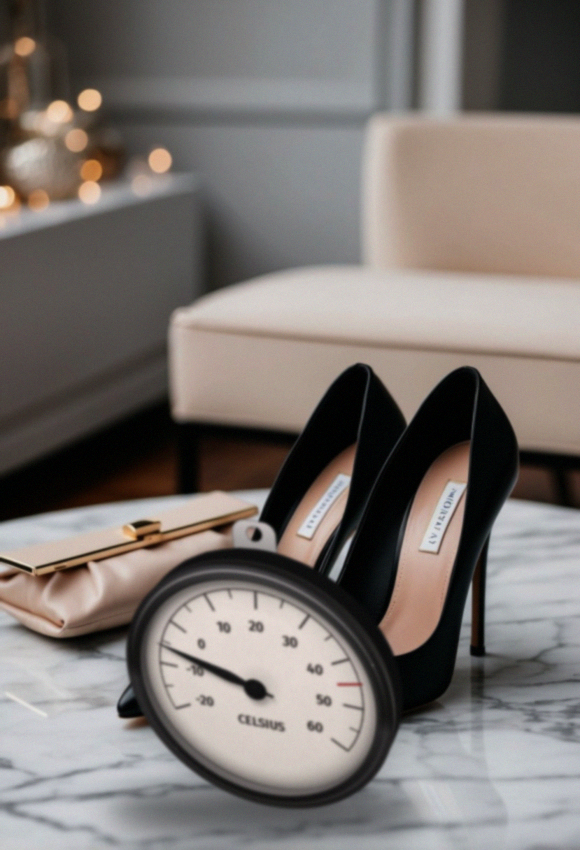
value=-5 unit=°C
